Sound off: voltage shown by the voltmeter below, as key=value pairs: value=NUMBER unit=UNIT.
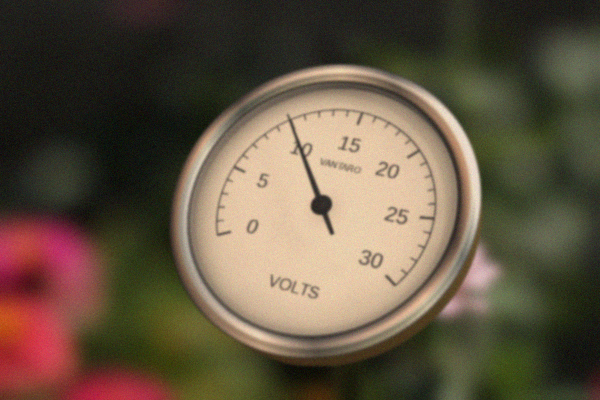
value=10 unit=V
